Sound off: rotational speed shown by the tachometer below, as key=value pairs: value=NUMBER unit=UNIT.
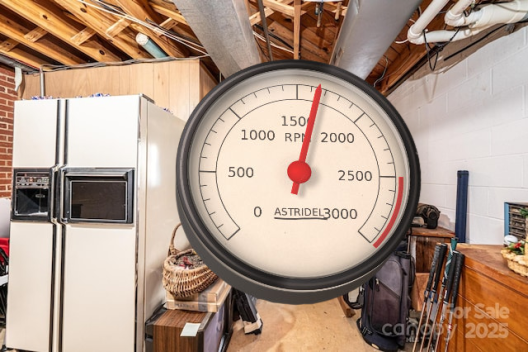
value=1650 unit=rpm
